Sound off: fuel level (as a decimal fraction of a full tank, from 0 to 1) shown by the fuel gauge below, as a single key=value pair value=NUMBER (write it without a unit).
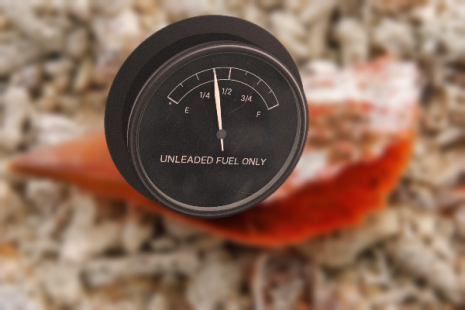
value=0.375
